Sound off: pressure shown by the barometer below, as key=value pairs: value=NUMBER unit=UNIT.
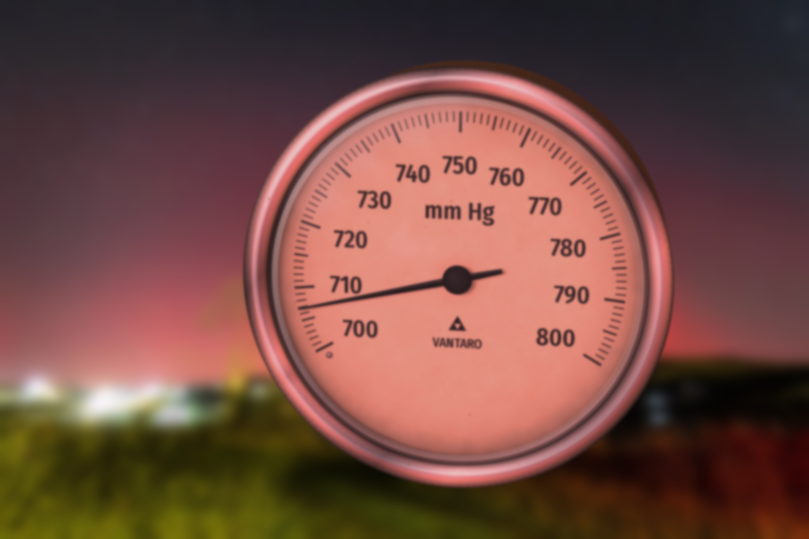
value=707 unit=mmHg
